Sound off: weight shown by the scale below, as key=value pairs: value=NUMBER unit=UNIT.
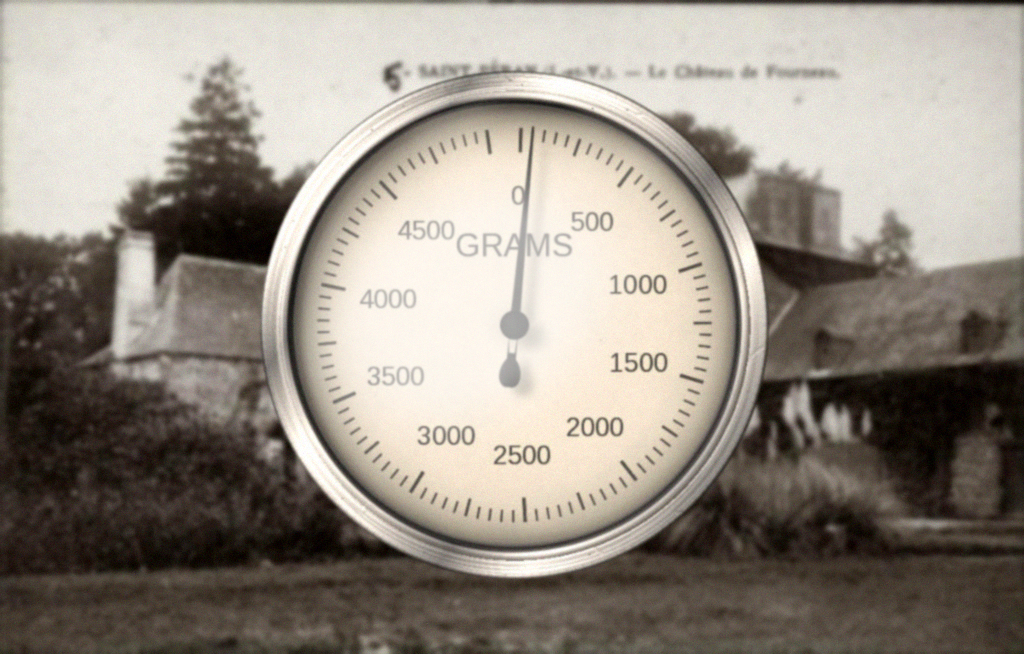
value=50 unit=g
